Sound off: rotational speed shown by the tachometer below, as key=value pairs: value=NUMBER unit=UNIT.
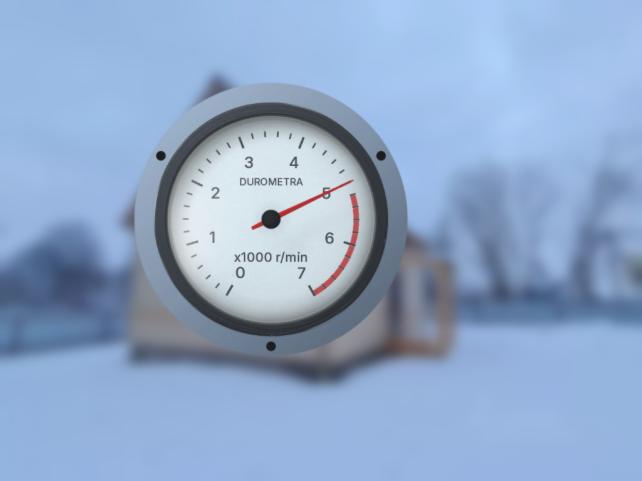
value=5000 unit=rpm
